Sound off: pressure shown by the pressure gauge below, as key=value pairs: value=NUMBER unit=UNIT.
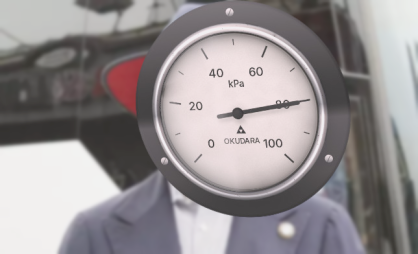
value=80 unit=kPa
